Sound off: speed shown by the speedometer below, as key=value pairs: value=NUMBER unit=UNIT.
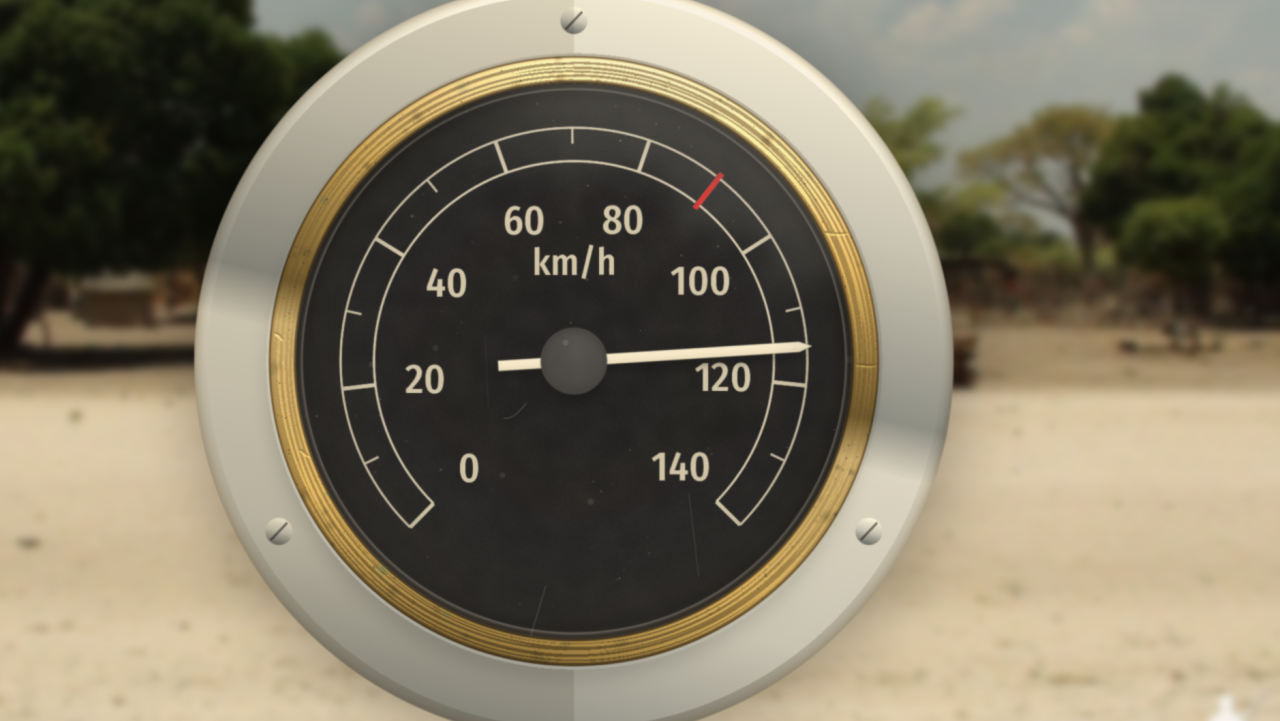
value=115 unit=km/h
